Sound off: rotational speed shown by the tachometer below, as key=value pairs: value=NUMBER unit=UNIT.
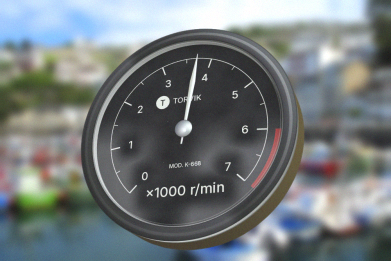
value=3750 unit=rpm
